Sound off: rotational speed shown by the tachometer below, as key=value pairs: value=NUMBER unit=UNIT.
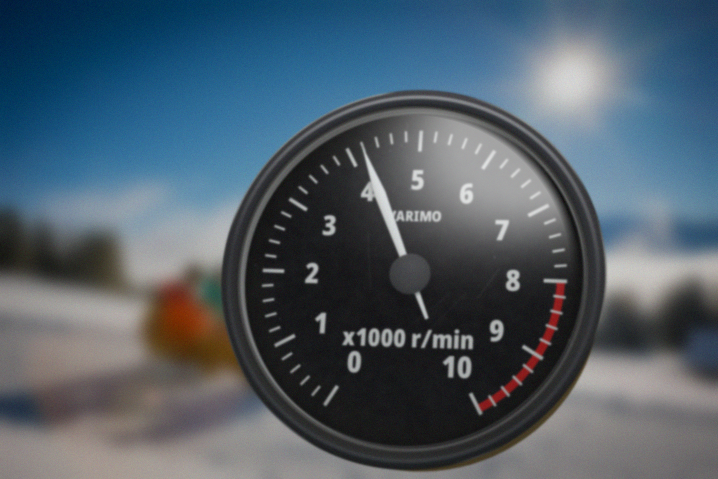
value=4200 unit=rpm
